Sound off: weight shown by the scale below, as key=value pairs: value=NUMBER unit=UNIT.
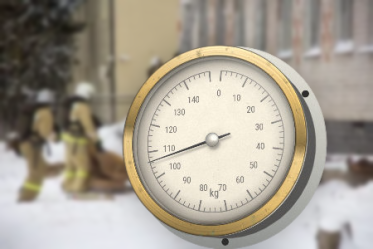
value=106 unit=kg
